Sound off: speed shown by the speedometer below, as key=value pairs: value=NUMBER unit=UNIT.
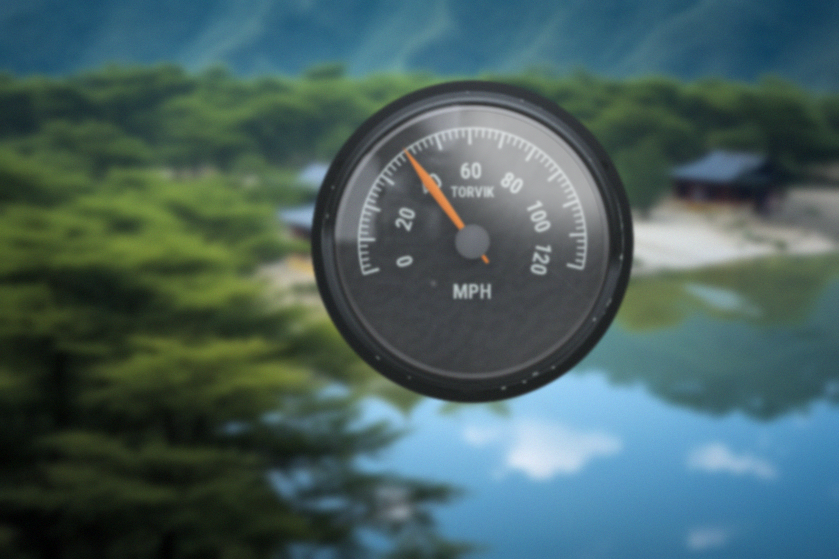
value=40 unit=mph
